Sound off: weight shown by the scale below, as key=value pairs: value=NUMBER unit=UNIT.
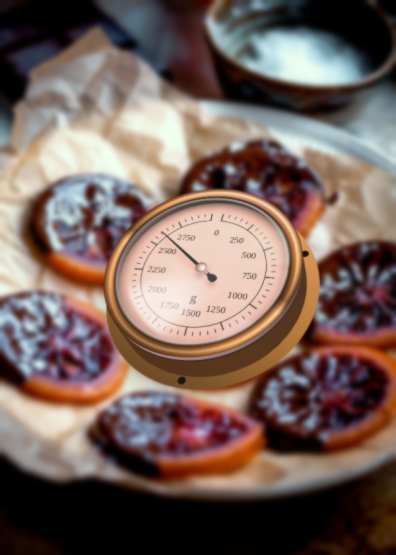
value=2600 unit=g
